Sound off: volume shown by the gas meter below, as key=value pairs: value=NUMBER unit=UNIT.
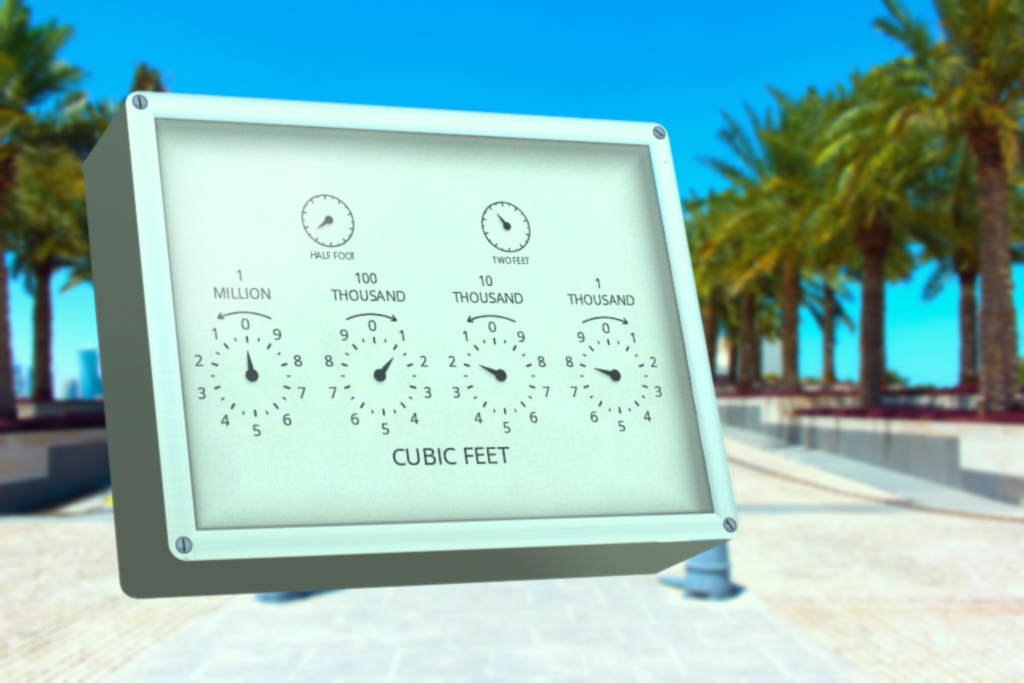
value=11800 unit=ft³
